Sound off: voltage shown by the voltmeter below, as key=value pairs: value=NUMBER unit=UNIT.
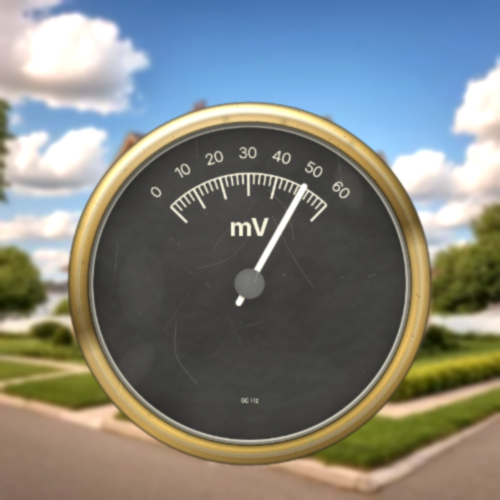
value=50 unit=mV
